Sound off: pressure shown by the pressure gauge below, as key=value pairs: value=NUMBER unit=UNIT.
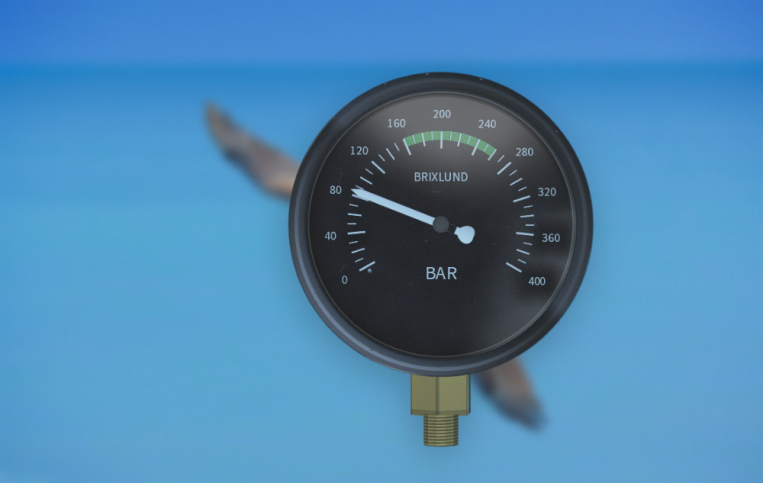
value=85 unit=bar
